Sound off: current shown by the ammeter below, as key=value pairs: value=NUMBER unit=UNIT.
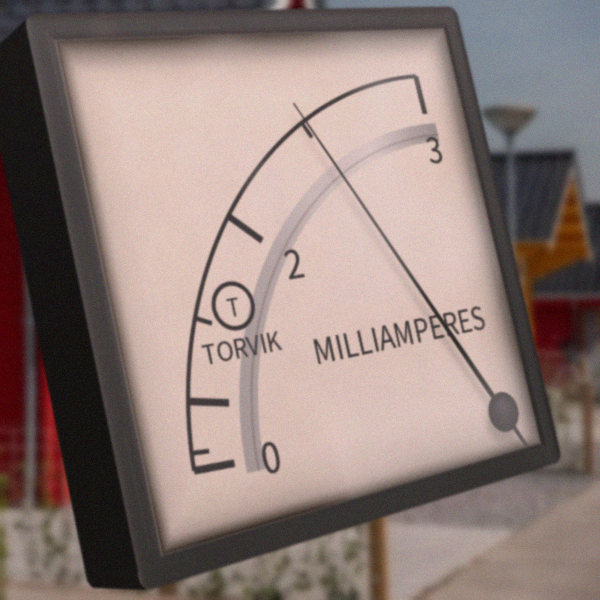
value=2.5 unit=mA
